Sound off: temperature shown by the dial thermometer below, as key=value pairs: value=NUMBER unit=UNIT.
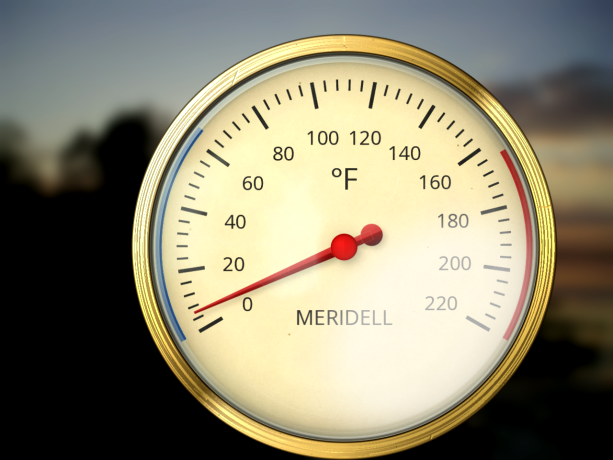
value=6 unit=°F
